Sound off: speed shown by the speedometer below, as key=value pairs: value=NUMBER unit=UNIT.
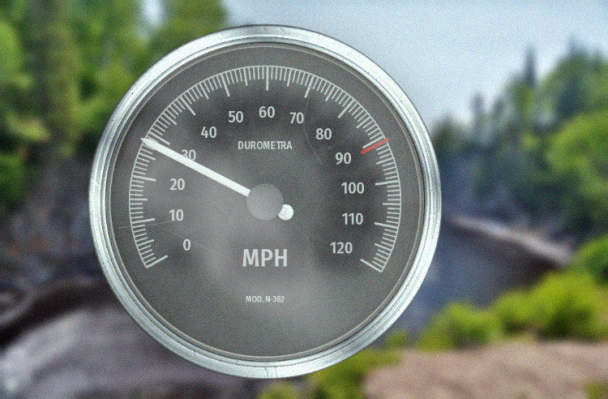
value=28 unit=mph
